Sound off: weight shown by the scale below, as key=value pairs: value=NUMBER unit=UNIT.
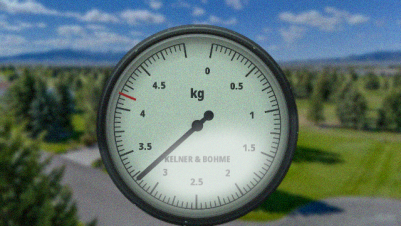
value=3.2 unit=kg
